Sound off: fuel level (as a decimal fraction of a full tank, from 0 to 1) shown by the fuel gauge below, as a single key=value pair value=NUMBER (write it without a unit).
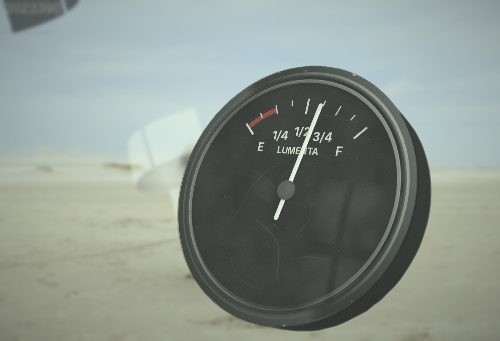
value=0.625
